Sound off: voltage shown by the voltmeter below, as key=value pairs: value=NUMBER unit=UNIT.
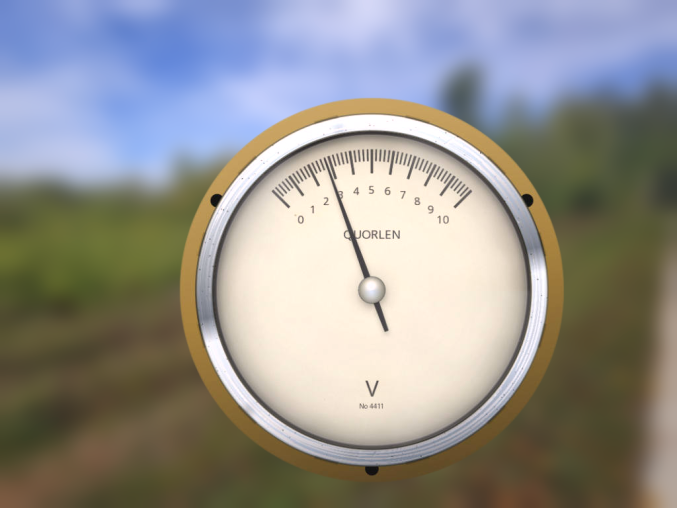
value=2.8 unit=V
